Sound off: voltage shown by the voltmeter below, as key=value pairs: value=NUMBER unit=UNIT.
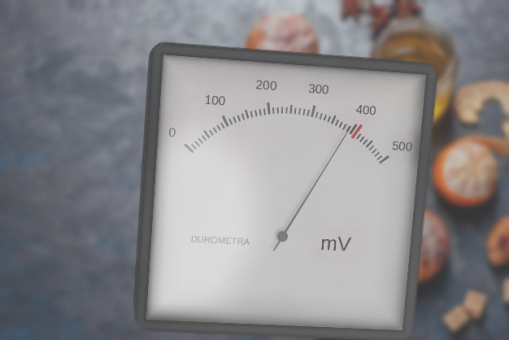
value=390 unit=mV
